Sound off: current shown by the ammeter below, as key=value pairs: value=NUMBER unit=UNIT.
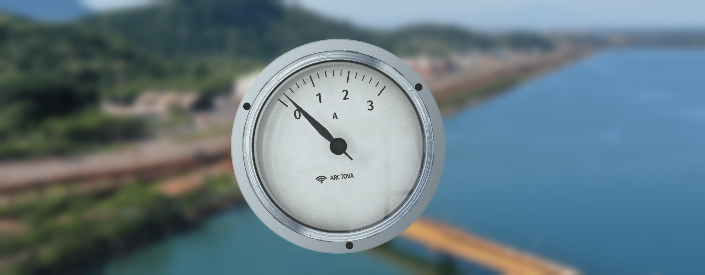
value=0.2 unit=A
